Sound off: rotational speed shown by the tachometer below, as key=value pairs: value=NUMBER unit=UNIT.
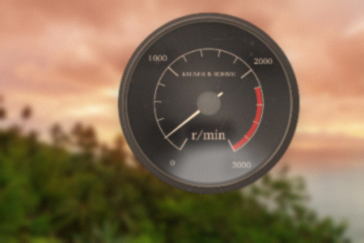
value=200 unit=rpm
